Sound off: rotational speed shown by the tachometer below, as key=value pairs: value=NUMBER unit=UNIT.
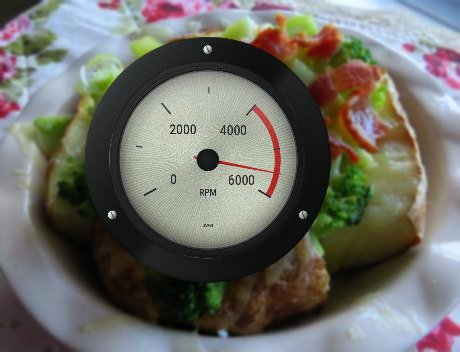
value=5500 unit=rpm
